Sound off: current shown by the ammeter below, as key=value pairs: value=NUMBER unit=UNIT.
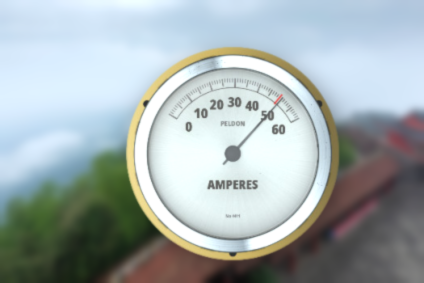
value=50 unit=A
